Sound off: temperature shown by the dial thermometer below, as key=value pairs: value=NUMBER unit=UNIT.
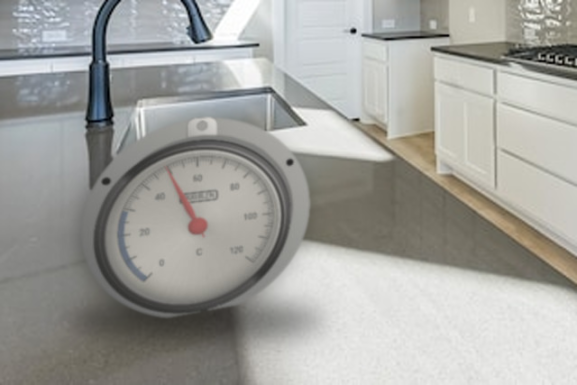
value=50 unit=°C
